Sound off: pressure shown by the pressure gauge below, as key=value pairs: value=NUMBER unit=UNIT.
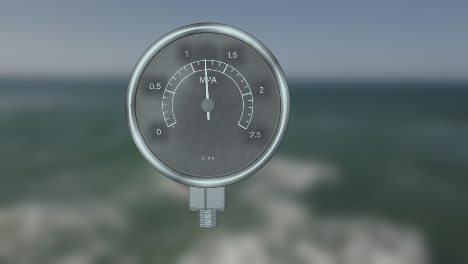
value=1.2 unit=MPa
